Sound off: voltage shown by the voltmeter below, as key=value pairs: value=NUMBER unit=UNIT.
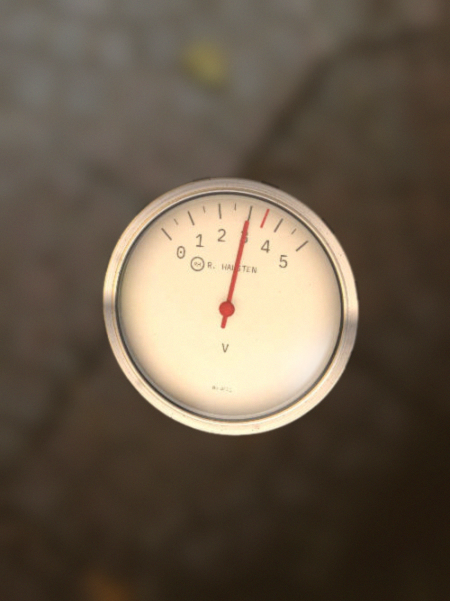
value=3 unit=V
